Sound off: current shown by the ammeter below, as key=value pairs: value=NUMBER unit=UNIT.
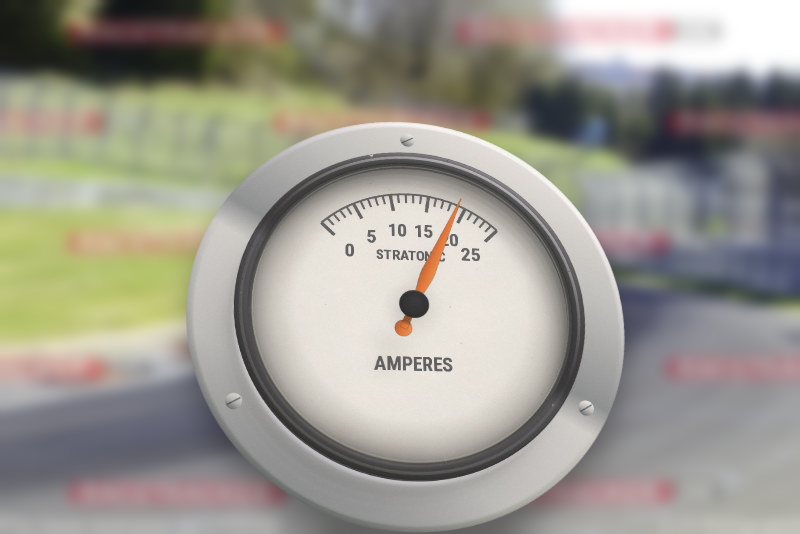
value=19 unit=A
